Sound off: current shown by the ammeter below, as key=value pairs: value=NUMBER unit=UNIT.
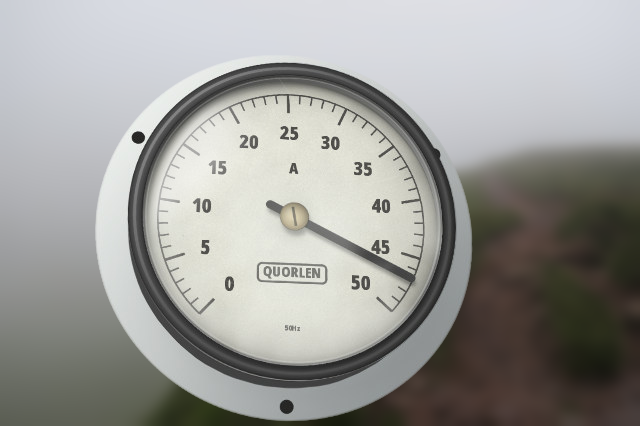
value=47 unit=A
